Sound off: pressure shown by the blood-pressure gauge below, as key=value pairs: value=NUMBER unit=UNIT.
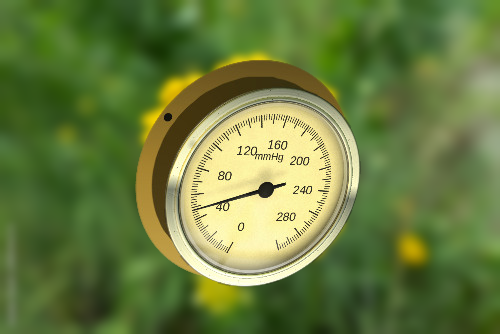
value=50 unit=mmHg
